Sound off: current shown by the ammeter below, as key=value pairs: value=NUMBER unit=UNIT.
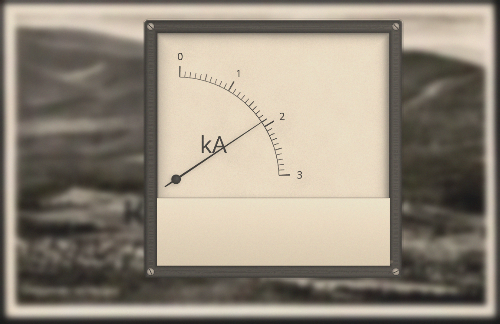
value=1.9 unit=kA
